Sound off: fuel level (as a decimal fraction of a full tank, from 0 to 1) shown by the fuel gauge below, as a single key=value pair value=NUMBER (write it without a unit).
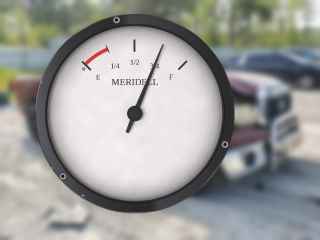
value=0.75
